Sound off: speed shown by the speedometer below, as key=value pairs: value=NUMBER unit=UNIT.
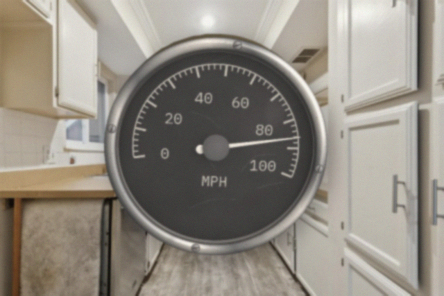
value=86 unit=mph
